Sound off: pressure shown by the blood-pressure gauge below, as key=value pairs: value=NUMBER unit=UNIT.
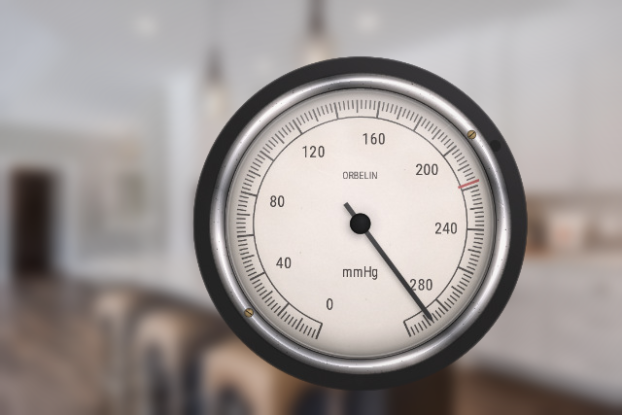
value=288 unit=mmHg
